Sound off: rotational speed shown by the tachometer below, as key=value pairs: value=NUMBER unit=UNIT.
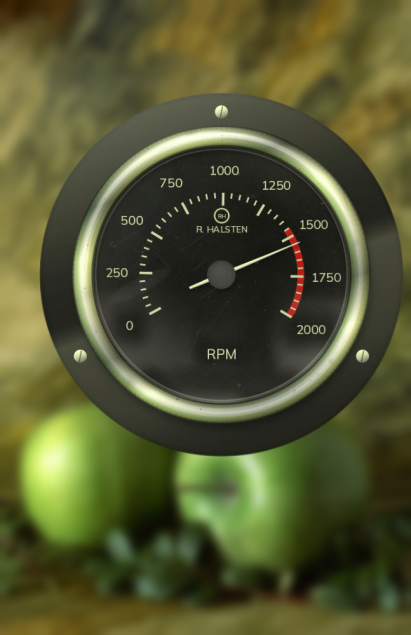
value=1550 unit=rpm
